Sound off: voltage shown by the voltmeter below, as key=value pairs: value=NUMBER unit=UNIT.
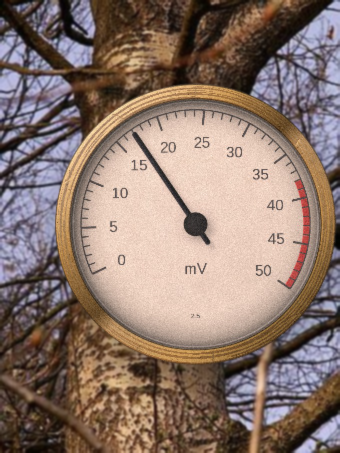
value=17 unit=mV
